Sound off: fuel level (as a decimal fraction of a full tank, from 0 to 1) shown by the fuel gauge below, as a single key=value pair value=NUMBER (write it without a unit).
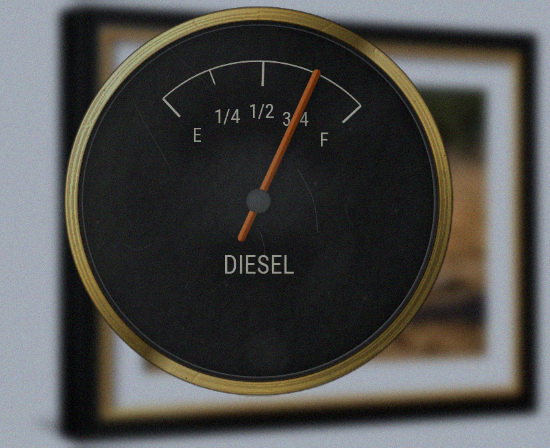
value=0.75
